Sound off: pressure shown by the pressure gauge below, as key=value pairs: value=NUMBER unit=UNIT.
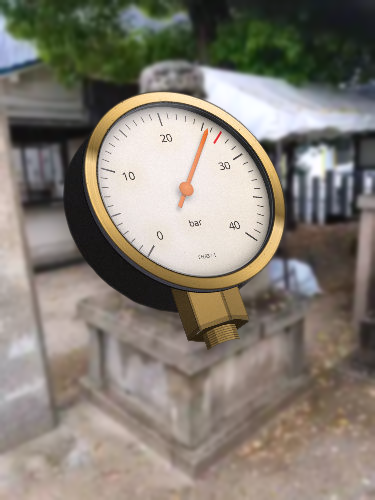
value=25.5 unit=bar
